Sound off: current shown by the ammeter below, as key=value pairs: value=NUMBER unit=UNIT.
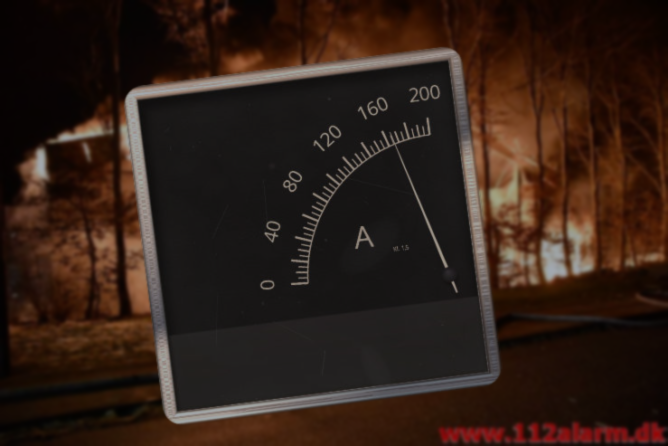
value=165 unit=A
